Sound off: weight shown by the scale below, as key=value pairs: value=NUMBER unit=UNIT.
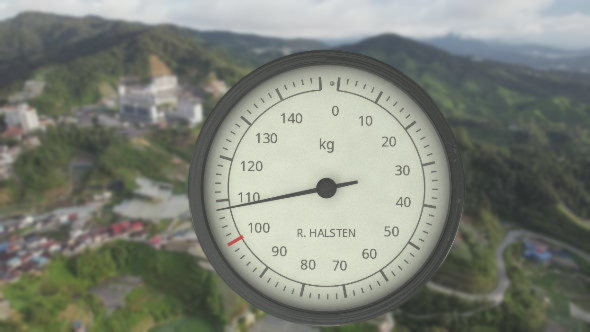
value=108 unit=kg
